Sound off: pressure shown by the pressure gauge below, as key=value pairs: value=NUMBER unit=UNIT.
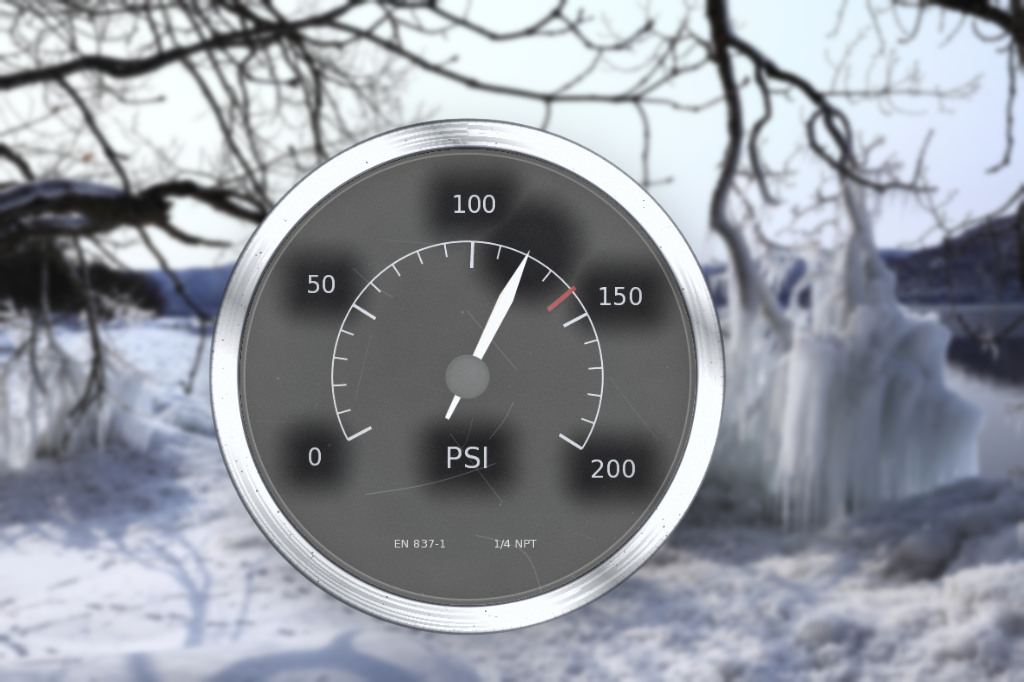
value=120 unit=psi
